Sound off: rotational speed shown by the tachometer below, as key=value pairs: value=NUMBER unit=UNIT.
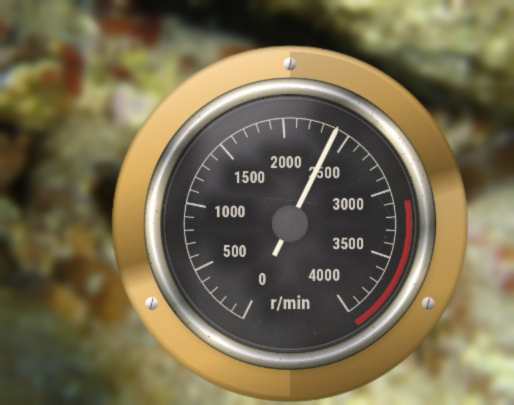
value=2400 unit=rpm
